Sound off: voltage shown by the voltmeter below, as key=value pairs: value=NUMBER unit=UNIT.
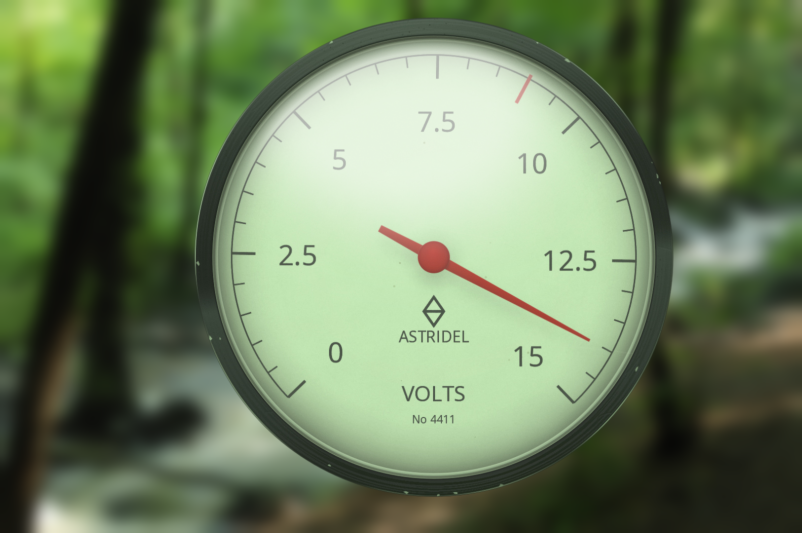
value=14 unit=V
